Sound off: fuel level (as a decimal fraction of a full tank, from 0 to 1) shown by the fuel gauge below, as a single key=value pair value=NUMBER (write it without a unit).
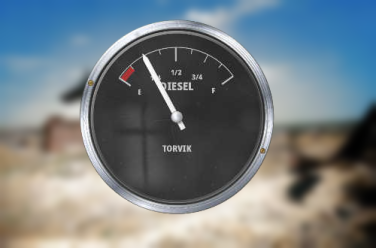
value=0.25
